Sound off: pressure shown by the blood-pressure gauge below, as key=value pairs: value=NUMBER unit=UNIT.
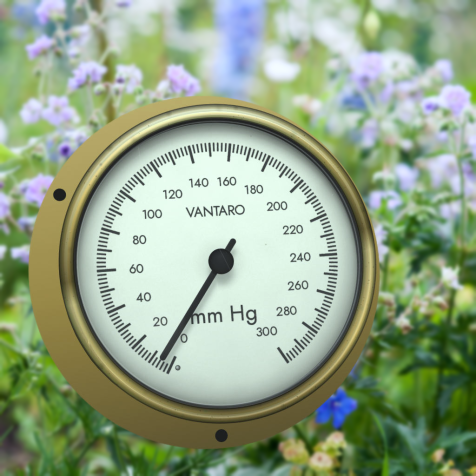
value=6 unit=mmHg
